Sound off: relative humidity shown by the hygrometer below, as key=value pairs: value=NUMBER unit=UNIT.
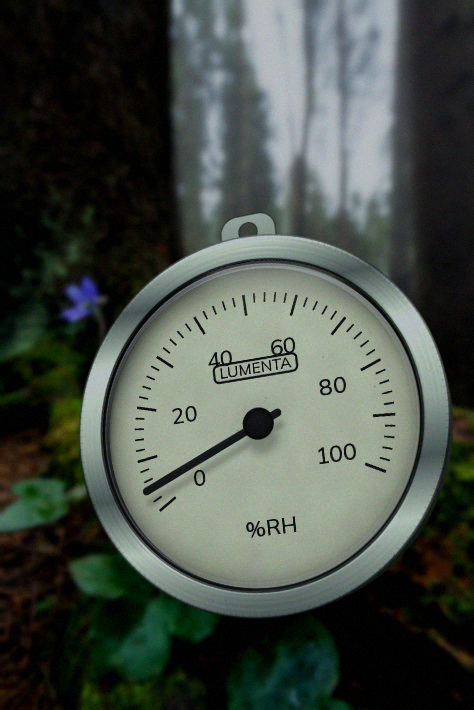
value=4 unit=%
